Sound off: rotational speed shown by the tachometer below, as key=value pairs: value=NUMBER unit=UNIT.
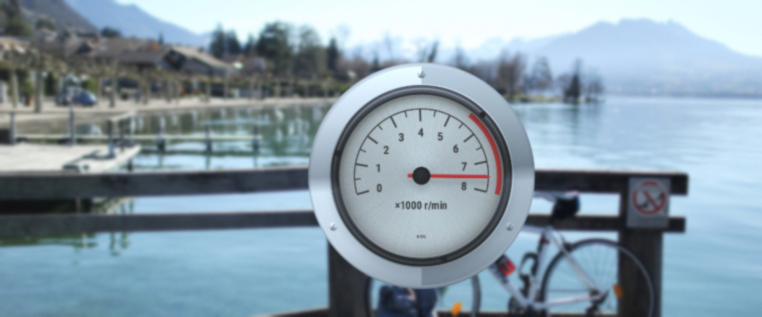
value=7500 unit=rpm
